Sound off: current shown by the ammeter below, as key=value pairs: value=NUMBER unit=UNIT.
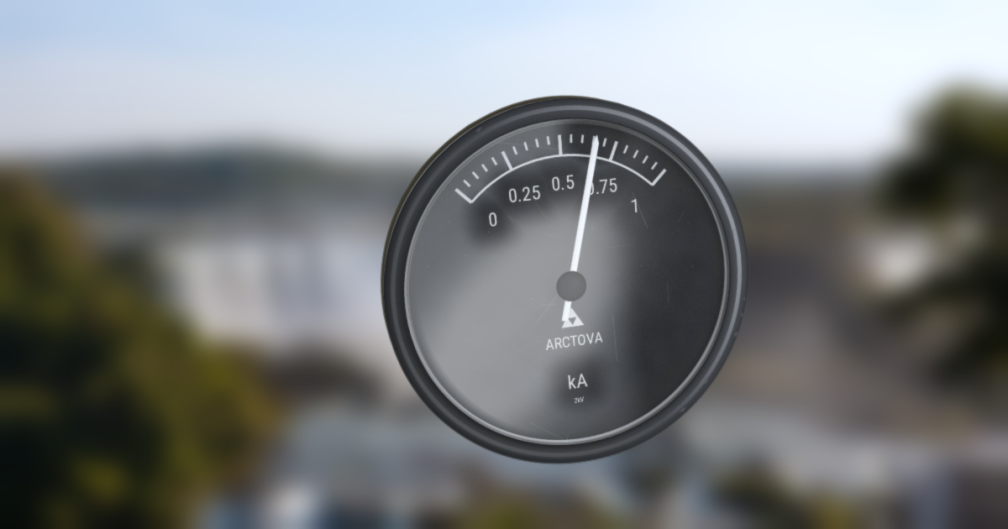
value=0.65 unit=kA
